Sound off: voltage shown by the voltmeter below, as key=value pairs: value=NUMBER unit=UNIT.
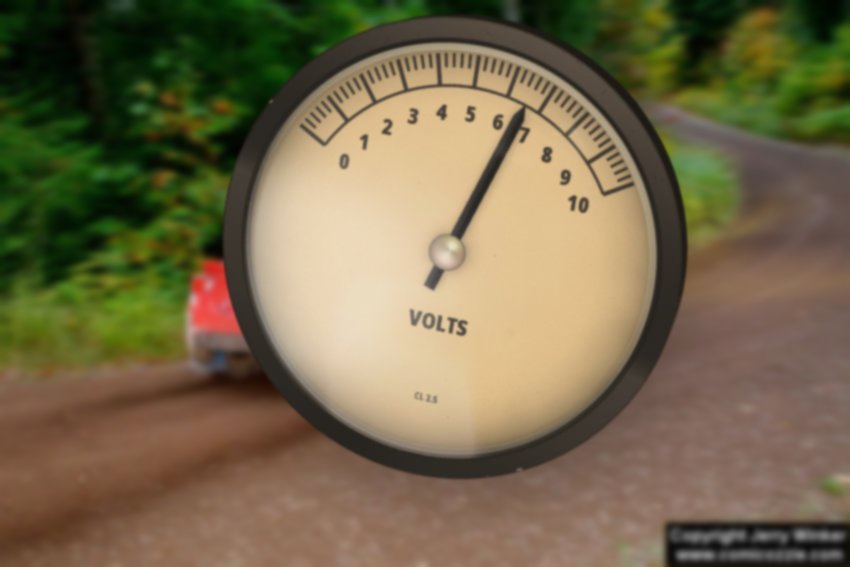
value=6.6 unit=V
